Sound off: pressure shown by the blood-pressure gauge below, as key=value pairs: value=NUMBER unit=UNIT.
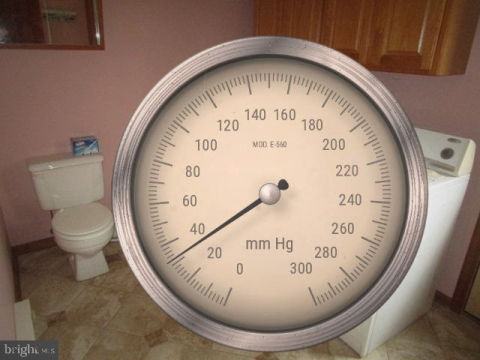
value=32 unit=mmHg
